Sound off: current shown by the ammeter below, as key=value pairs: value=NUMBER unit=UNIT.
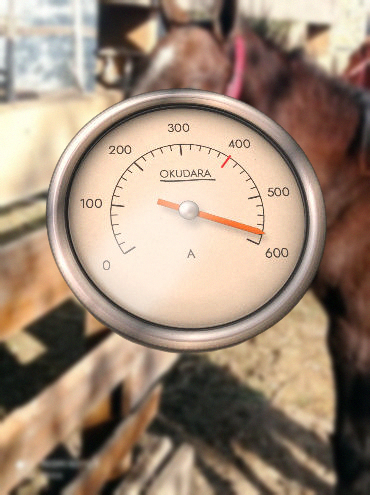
value=580 unit=A
